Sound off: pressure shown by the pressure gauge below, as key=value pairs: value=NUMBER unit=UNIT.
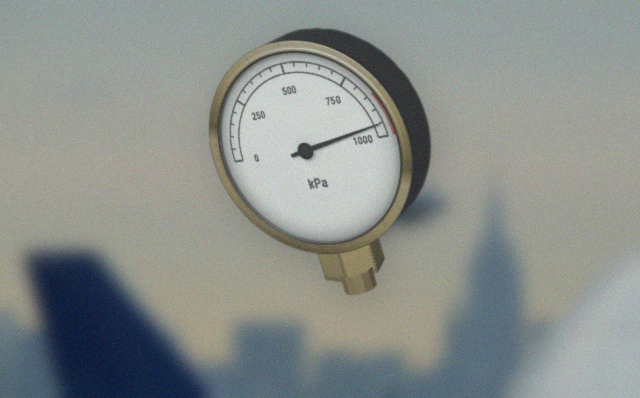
value=950 unit=kPa
